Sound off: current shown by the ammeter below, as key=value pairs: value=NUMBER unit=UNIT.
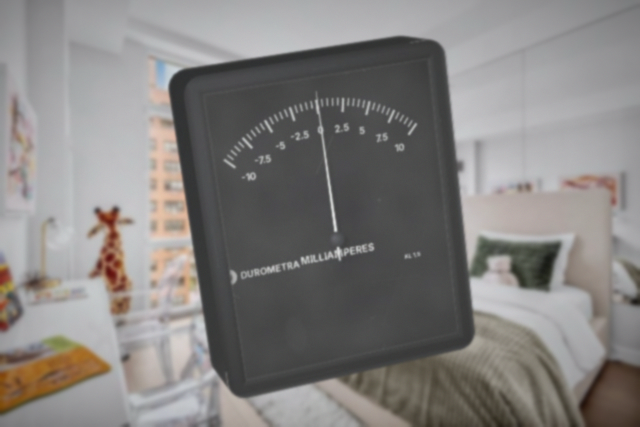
value=0 unit=mA
